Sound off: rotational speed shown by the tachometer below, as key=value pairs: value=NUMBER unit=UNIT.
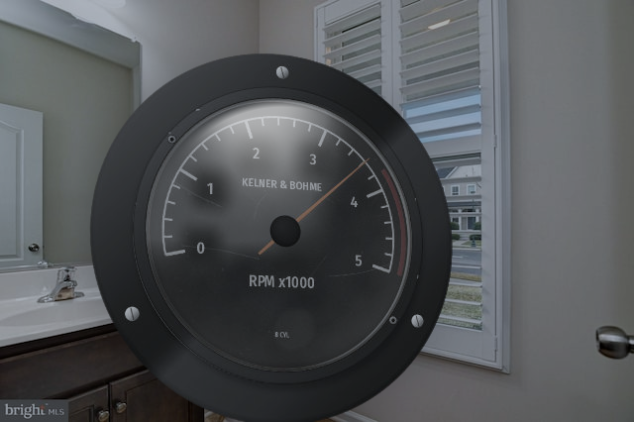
value=3600 unit=rpm
